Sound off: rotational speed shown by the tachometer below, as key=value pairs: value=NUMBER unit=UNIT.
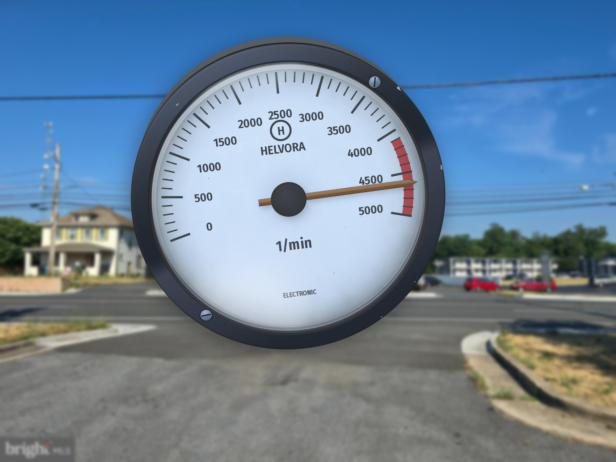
value=4600 unit=rpm
